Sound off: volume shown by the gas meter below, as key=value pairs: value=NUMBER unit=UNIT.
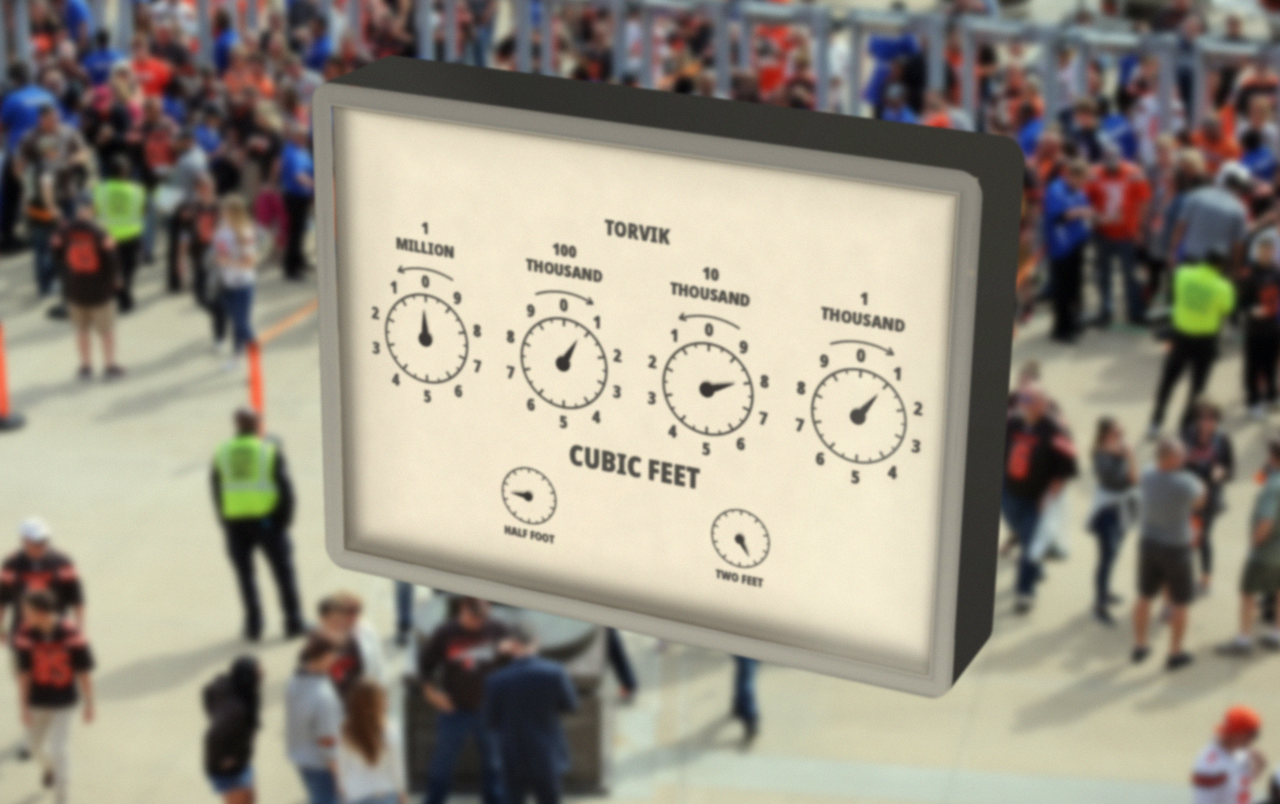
value=8100 unit=ft³
